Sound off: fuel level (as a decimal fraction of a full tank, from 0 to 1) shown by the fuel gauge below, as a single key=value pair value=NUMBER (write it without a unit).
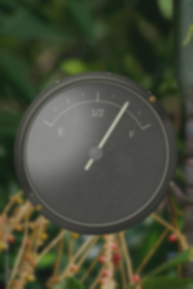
value=0.75
